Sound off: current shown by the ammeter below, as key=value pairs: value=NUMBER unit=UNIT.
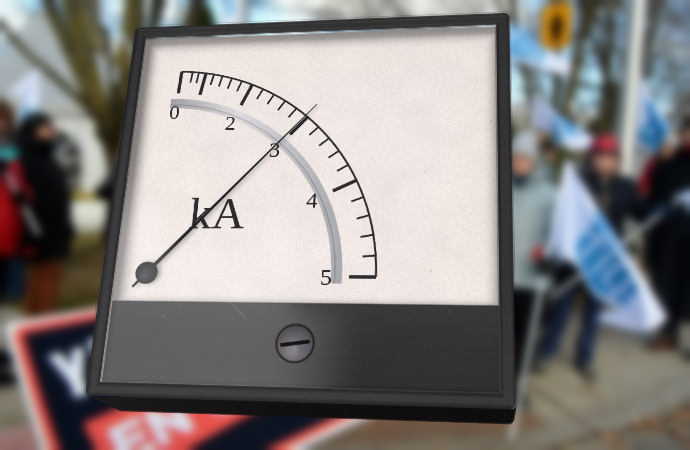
value=3 unit=kA
